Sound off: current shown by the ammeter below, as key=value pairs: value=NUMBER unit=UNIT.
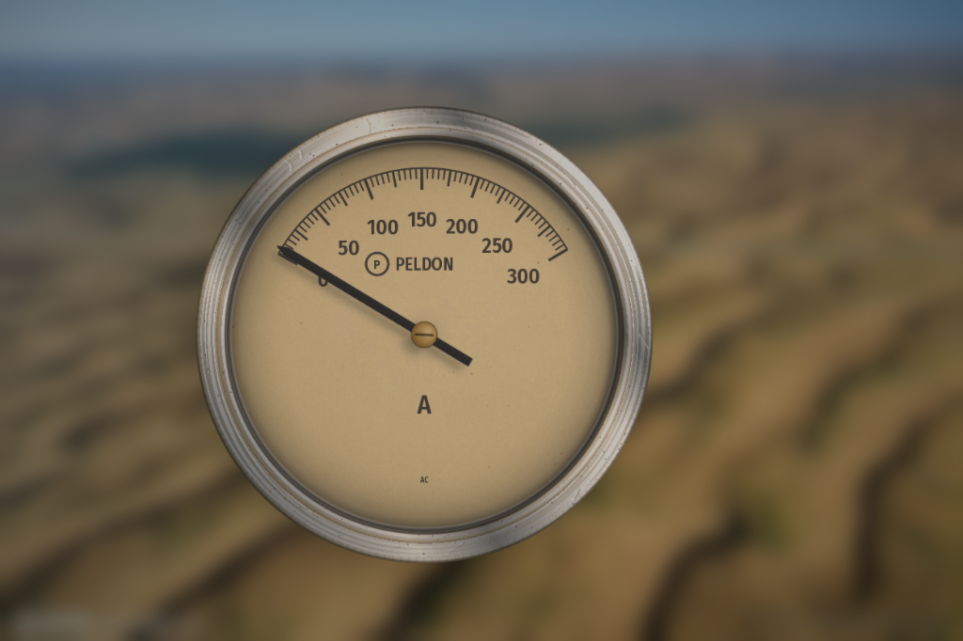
value=5 unit=A
